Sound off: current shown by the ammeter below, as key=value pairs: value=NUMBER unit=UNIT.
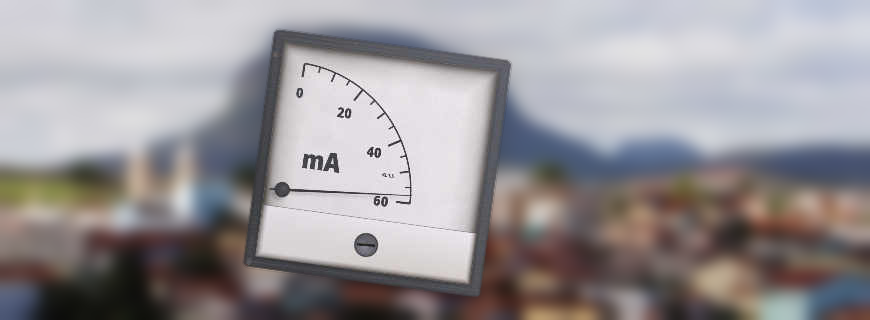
value=57.5 unit=mA
